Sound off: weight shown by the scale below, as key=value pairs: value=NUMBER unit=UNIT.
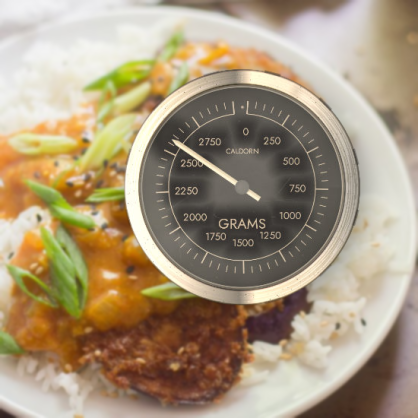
value=2575 unit=g
